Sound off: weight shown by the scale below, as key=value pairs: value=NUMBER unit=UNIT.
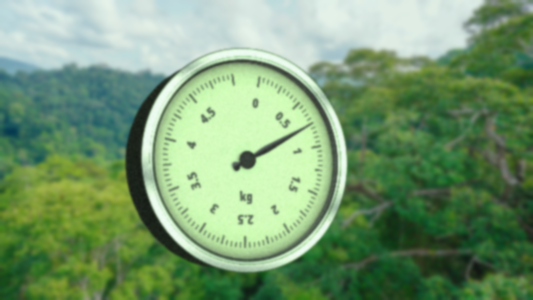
value=0.75 unit=kg
